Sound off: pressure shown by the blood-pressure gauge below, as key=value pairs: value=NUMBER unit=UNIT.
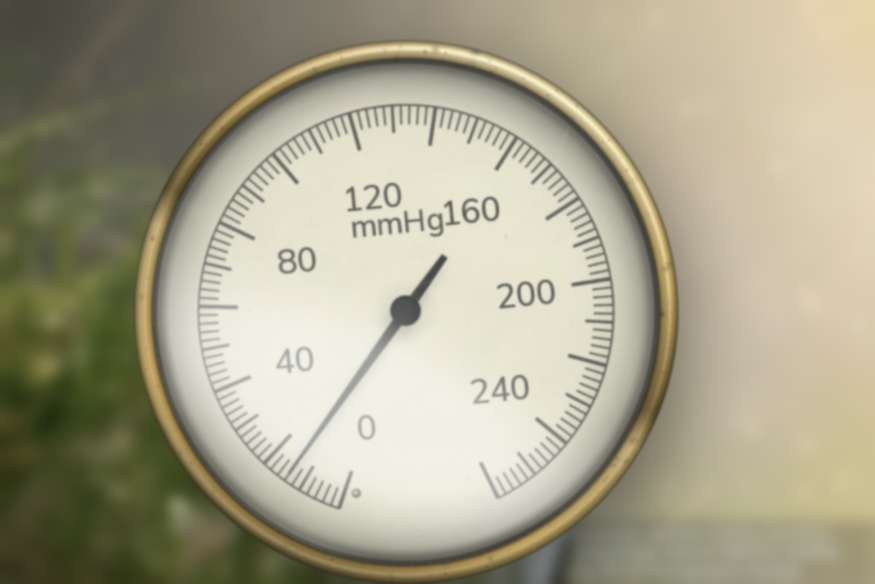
value=14 unit=mmHg
